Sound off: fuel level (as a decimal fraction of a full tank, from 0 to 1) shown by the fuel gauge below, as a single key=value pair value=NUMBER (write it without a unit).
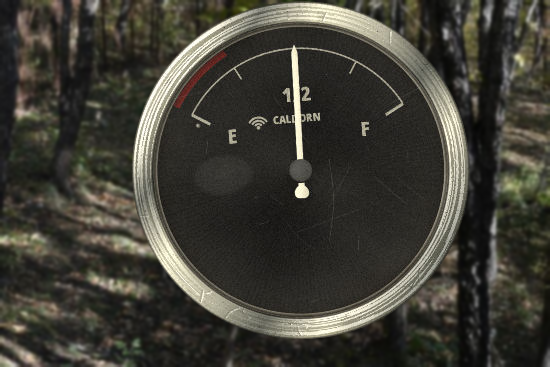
value=0.5
